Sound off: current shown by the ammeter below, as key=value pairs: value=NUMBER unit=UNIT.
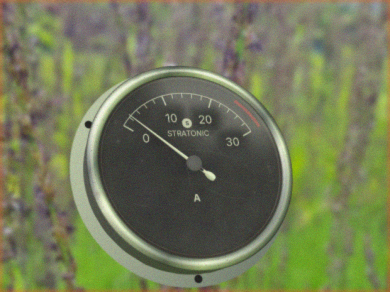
value=2 unit=A
